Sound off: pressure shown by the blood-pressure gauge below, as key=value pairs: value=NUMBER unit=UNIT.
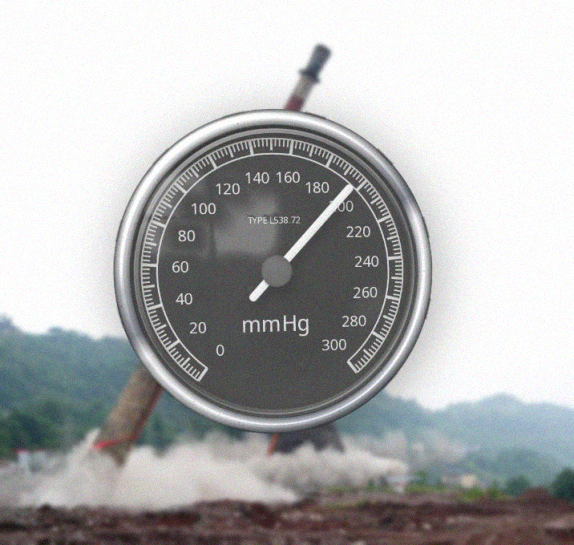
value=196 unit=mmHg
